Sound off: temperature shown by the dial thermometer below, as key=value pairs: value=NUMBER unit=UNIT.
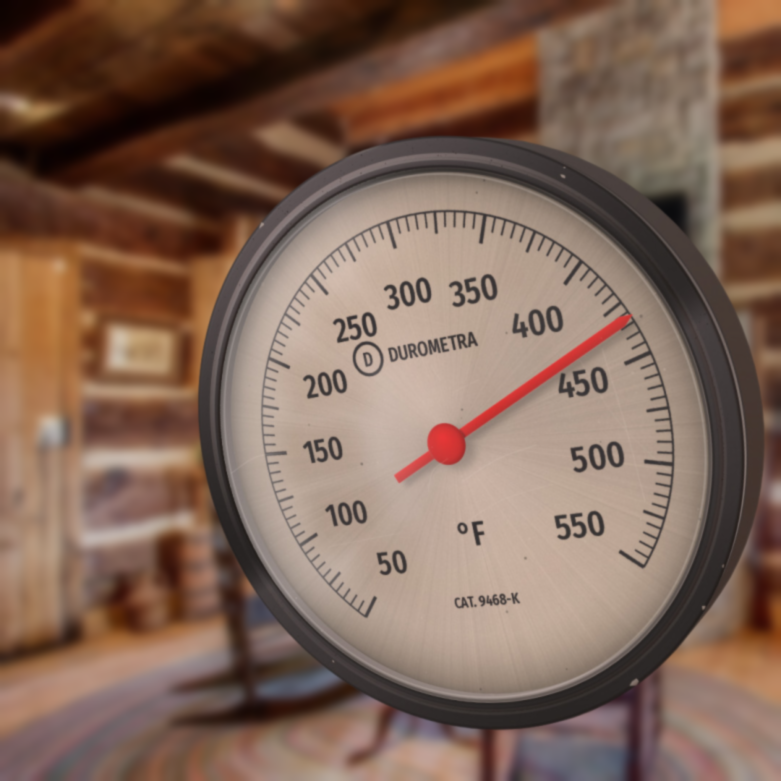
value=432.5 unit=°F
